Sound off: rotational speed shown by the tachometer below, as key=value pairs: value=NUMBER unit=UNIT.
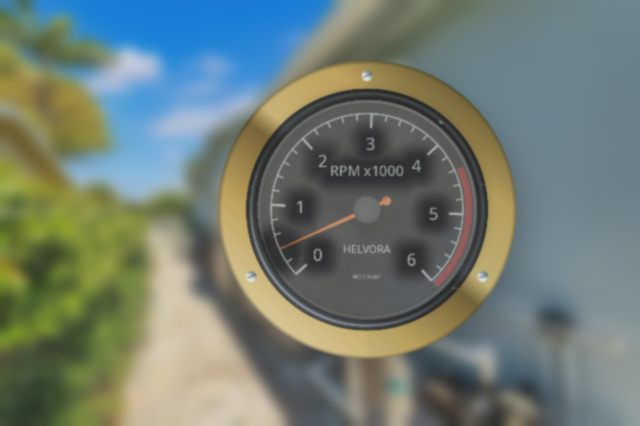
value=400 unit=rpm
